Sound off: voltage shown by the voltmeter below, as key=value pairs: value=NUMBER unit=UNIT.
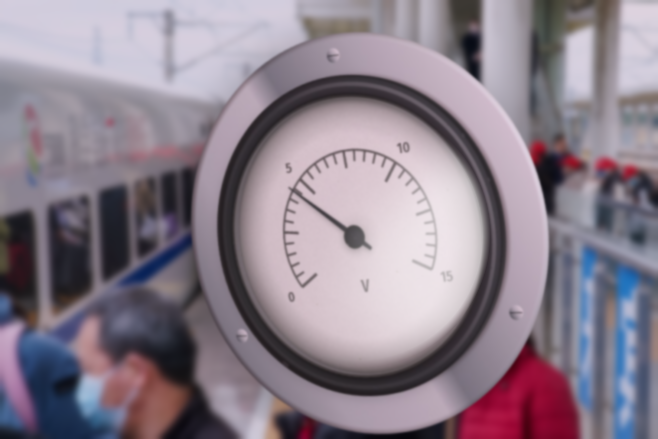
value=4.5 unit=V
